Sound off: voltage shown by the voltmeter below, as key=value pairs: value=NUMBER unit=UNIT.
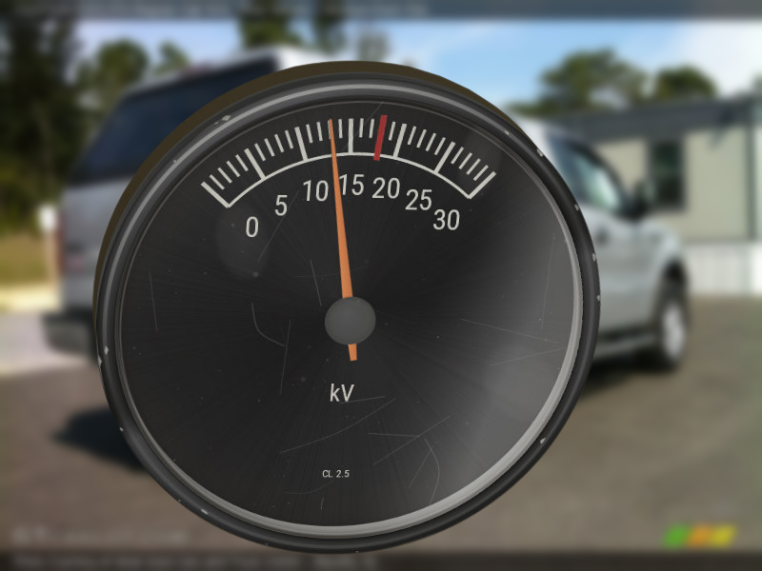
value=13 unit=kV
